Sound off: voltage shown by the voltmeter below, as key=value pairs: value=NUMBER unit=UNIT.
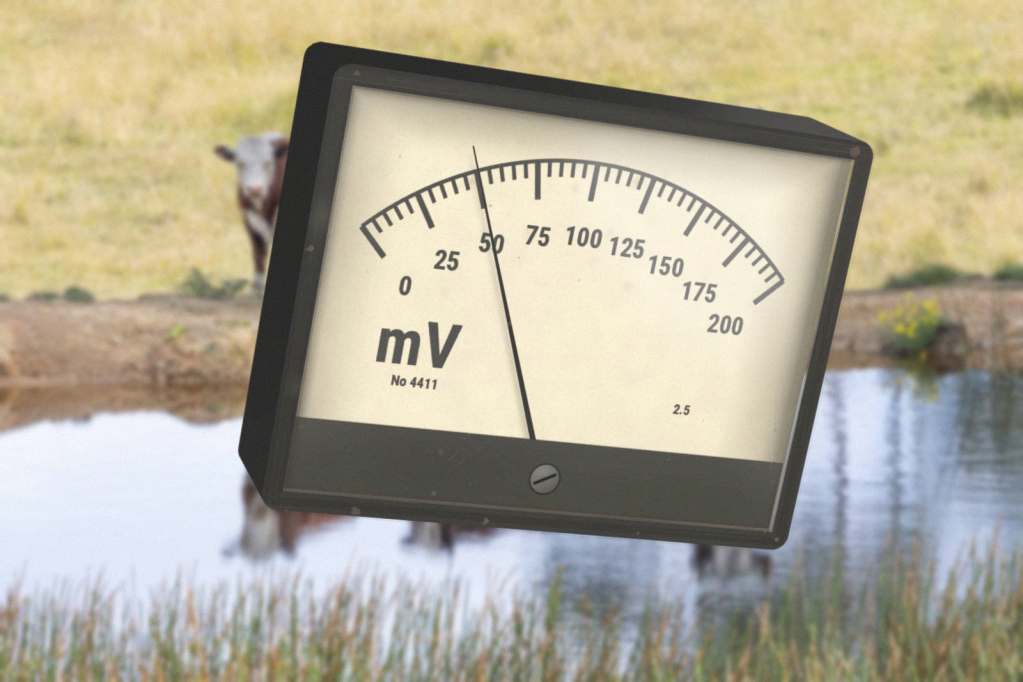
value=50 unit=mV
